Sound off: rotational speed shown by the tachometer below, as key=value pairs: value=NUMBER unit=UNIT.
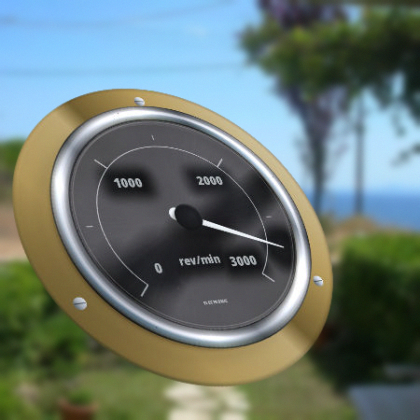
value=2750 unit=rpm
